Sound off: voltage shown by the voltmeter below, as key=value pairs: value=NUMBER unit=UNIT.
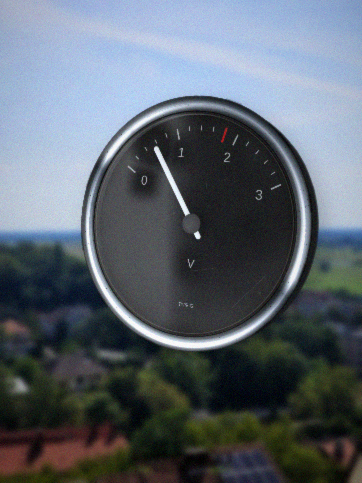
value=0.6 unit=V
